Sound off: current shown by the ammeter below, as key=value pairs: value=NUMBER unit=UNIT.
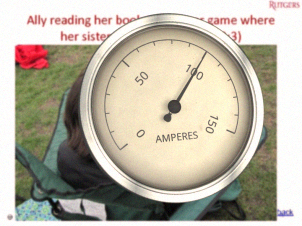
value=100 unit=A
